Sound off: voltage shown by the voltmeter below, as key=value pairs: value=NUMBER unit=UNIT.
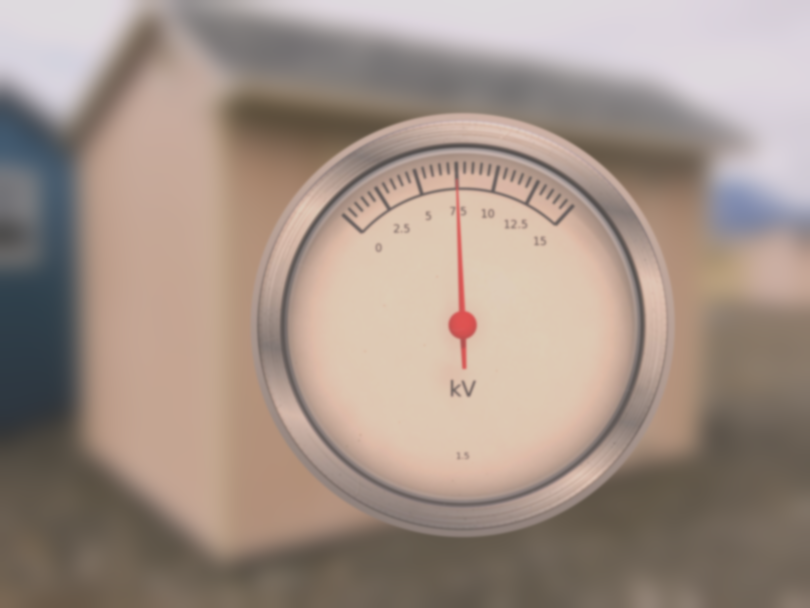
value=7.5 unit=kV
